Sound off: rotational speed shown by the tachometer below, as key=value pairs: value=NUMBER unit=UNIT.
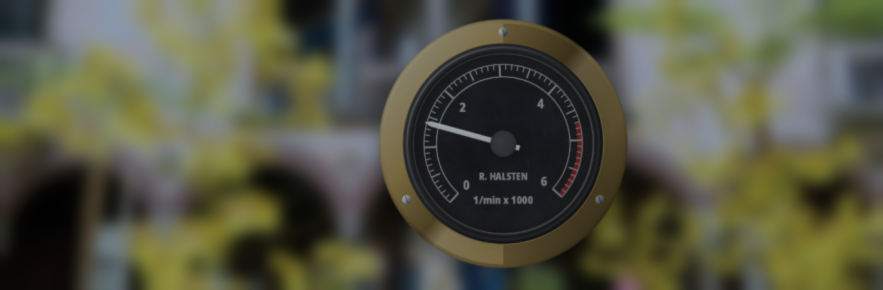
value=1400 unit=rpm
